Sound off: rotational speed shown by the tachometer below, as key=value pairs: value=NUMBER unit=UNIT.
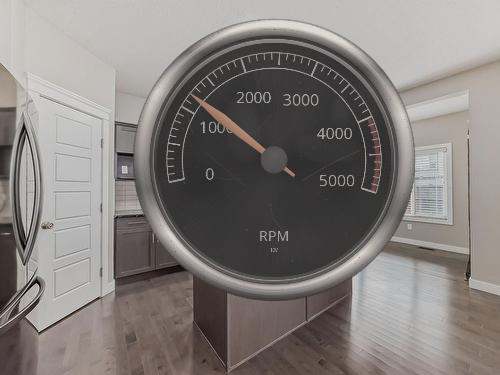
value=1200 unit=rpm
